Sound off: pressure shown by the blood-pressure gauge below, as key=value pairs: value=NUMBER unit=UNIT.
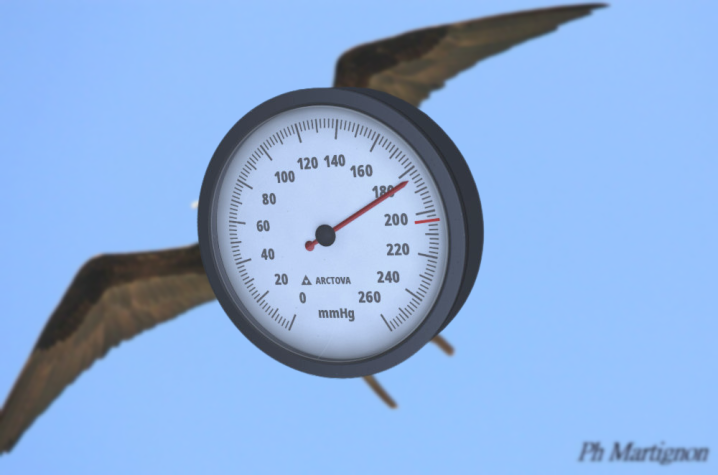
value=184 unit=mmHg
